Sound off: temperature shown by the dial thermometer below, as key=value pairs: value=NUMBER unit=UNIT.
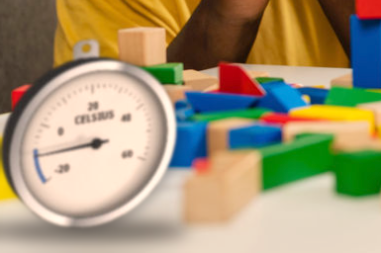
value=-10 unit=°C
